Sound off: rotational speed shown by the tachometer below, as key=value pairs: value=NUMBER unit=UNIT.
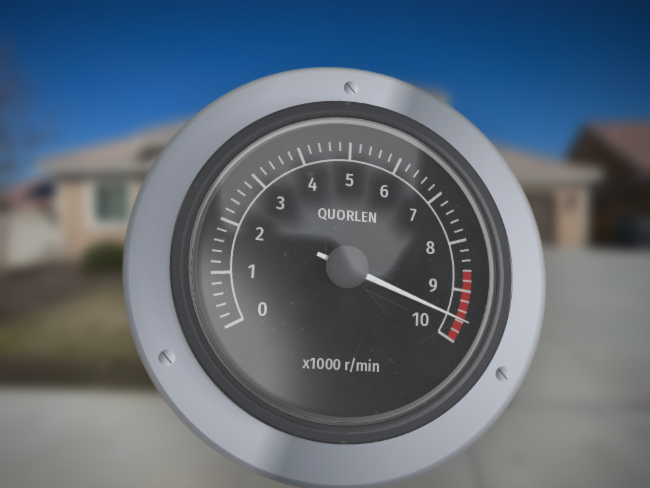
value=9600 unit=rpm
